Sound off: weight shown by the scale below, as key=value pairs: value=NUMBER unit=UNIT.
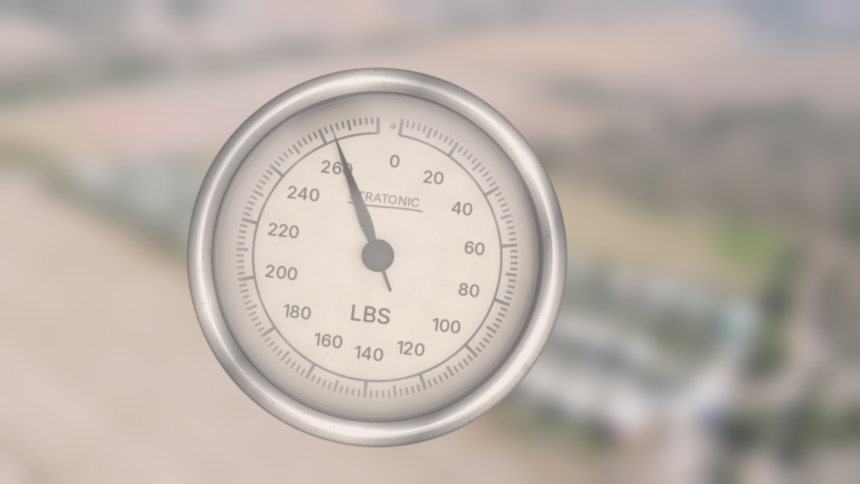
value=264 unit=lb
